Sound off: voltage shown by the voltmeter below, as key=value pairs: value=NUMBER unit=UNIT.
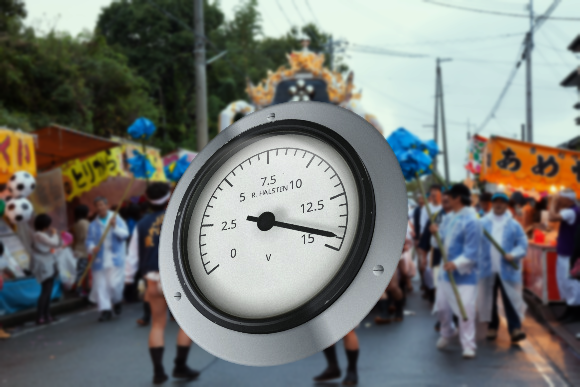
value=14.5 unit=V
